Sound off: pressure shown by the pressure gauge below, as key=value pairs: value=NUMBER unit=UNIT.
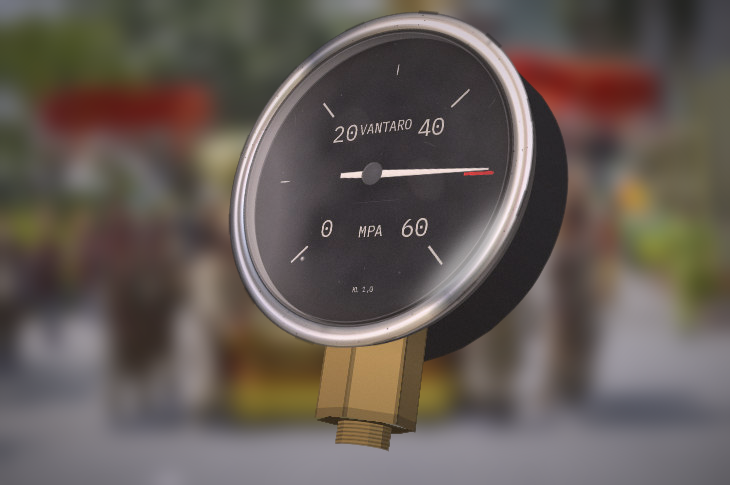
value=50 unit=MPa
